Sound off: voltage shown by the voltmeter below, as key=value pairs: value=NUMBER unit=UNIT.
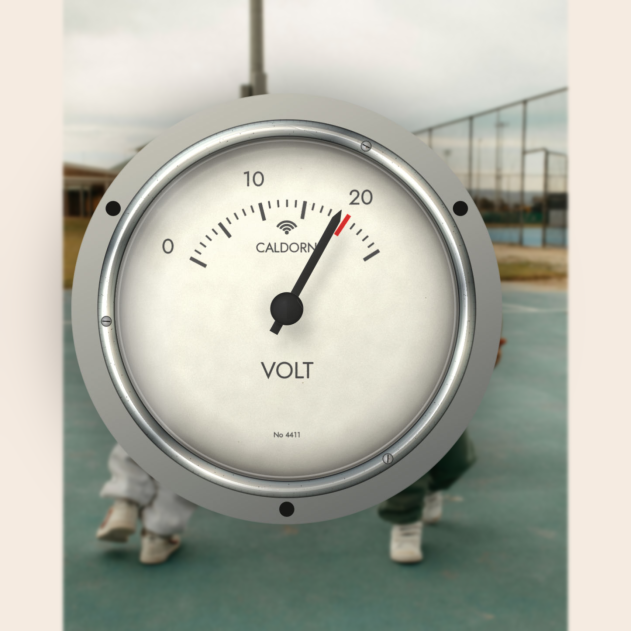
value=19 unit=V
